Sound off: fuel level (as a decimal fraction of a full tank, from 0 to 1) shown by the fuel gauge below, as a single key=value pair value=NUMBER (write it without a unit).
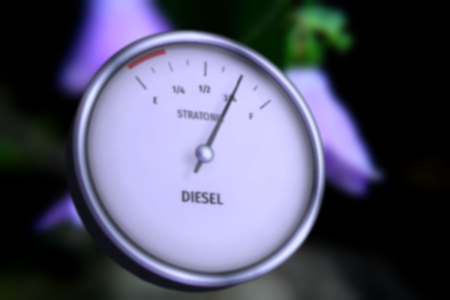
value=0.75
